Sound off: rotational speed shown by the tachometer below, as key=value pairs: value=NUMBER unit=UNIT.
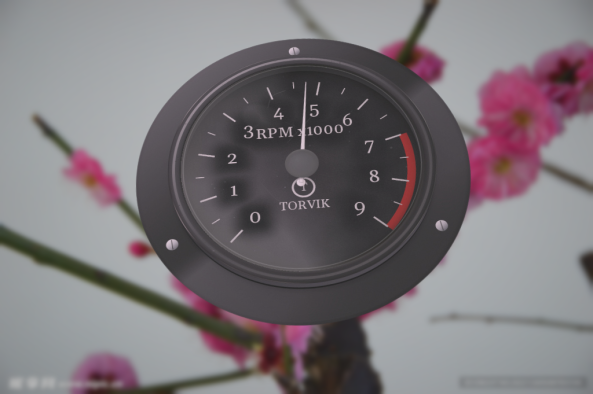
value=4750 unit=rpm
